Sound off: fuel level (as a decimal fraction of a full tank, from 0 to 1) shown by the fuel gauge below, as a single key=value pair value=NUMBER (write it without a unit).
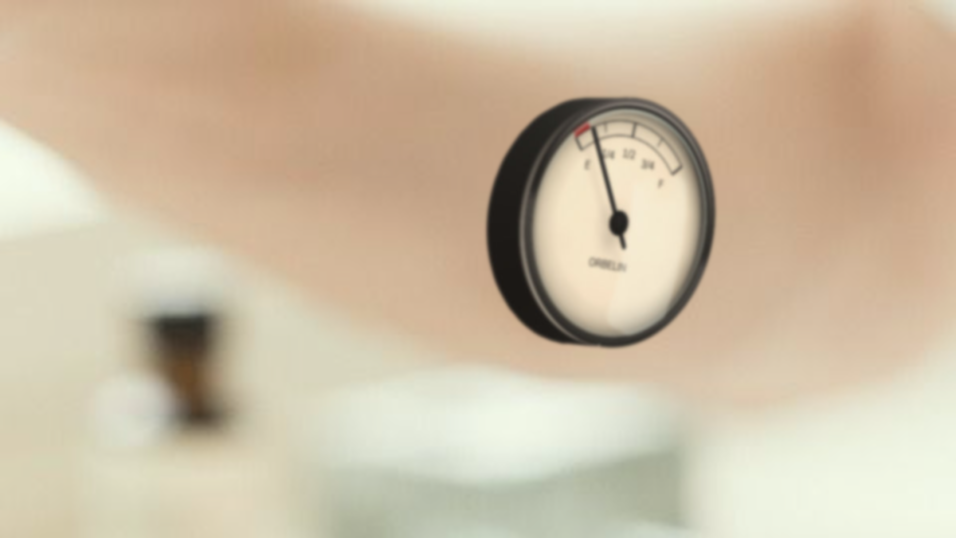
value=0.125
